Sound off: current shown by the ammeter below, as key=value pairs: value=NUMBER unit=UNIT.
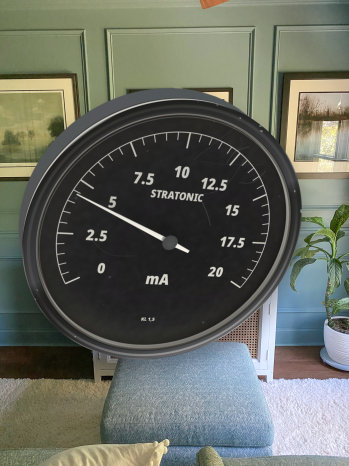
value=4.5 unit=mA
